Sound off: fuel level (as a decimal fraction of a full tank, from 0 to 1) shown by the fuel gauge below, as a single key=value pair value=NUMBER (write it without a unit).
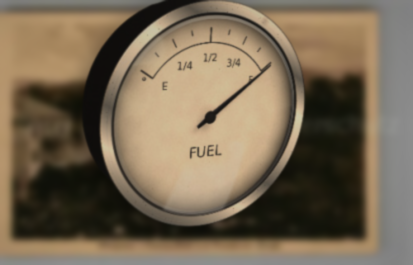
value=1
